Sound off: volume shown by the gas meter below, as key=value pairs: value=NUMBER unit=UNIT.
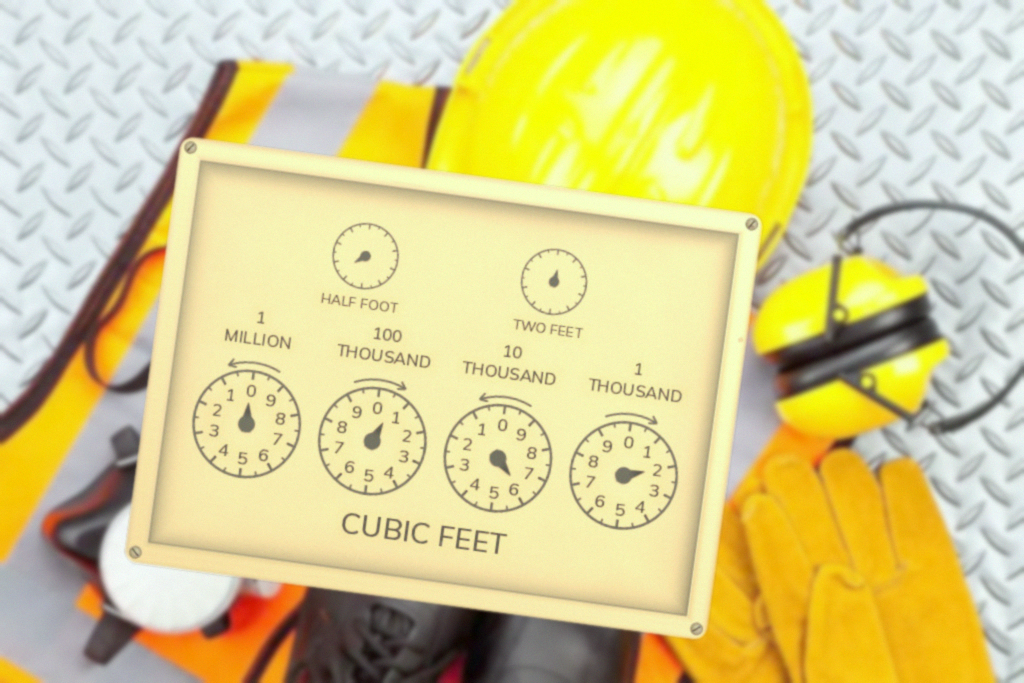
value=6200 unit=ft³
